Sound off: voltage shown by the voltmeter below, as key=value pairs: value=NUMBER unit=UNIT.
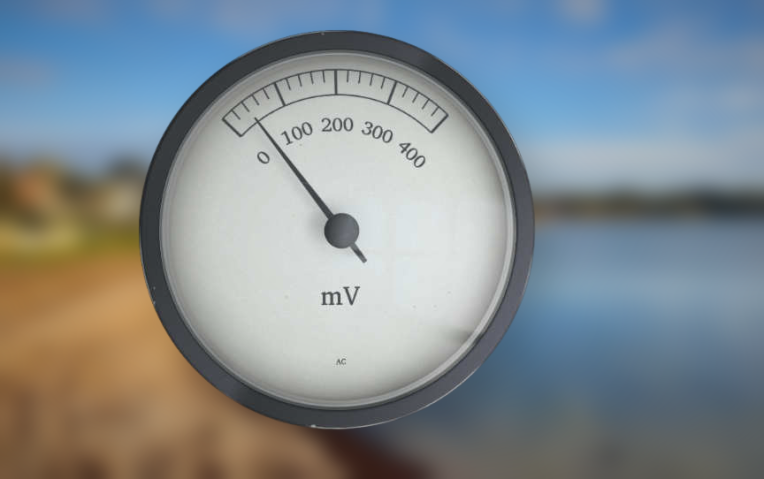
value=40 unit=mV
